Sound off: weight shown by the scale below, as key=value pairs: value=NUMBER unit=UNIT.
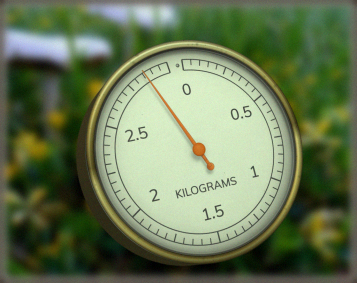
value=2.85 unit=kg
